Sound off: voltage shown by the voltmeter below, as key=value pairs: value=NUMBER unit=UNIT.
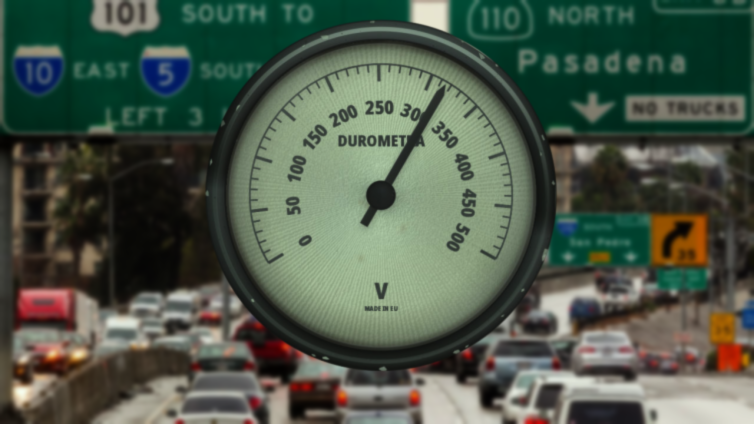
value=315 unit=V
